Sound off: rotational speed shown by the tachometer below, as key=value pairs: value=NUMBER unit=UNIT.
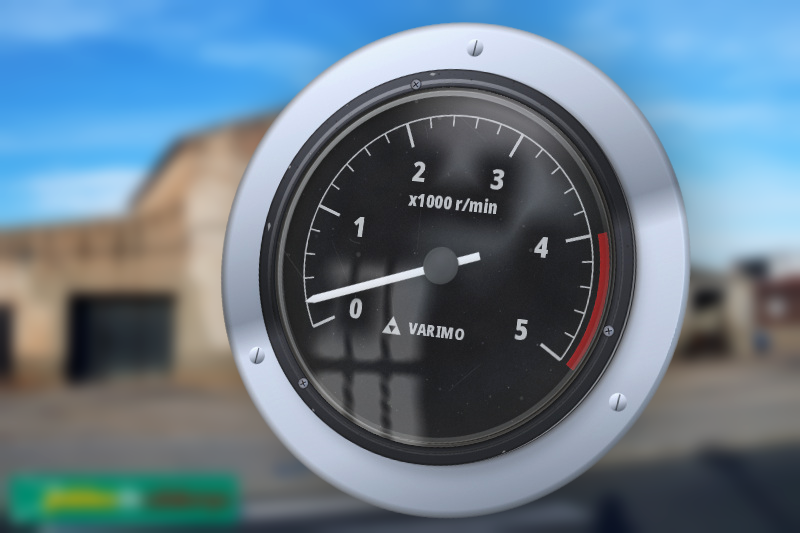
value=200 unit=rpm
